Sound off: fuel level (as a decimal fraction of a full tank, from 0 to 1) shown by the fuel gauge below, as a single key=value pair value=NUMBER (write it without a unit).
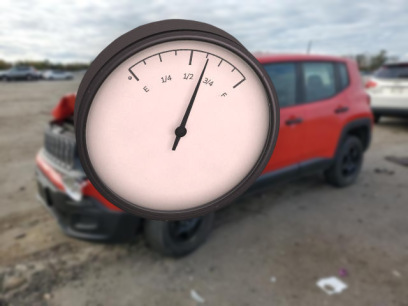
value=0.625
